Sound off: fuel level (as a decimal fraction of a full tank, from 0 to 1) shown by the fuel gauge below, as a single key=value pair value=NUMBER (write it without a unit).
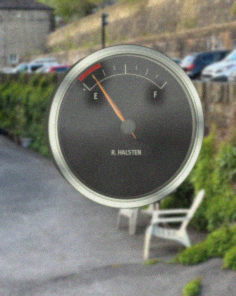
value=0.125
